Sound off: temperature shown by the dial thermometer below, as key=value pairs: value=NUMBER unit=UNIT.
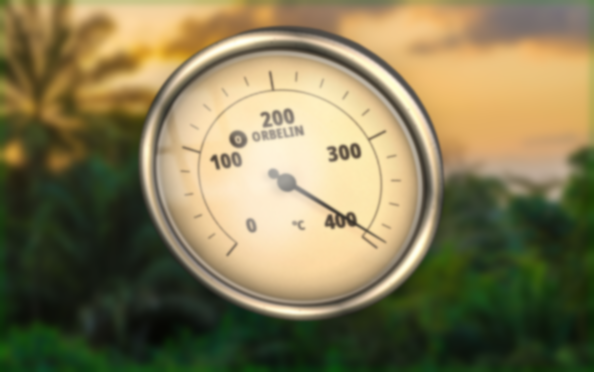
value=390 unit=°C
